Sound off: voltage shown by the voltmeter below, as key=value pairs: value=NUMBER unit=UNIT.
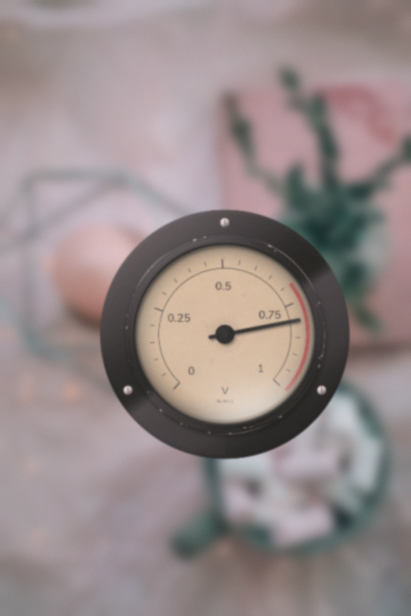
value=0.8 unit=V
